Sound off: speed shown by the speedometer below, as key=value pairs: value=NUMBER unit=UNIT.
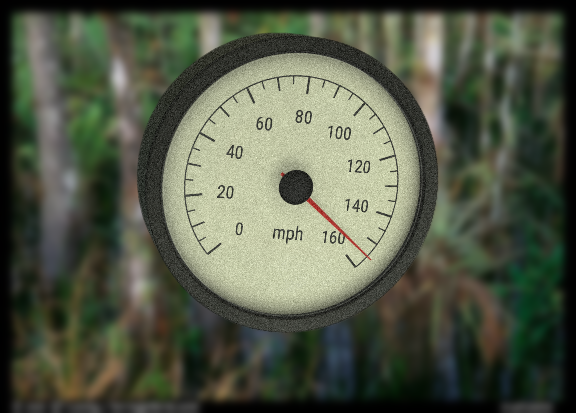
value=155 unit=mph
